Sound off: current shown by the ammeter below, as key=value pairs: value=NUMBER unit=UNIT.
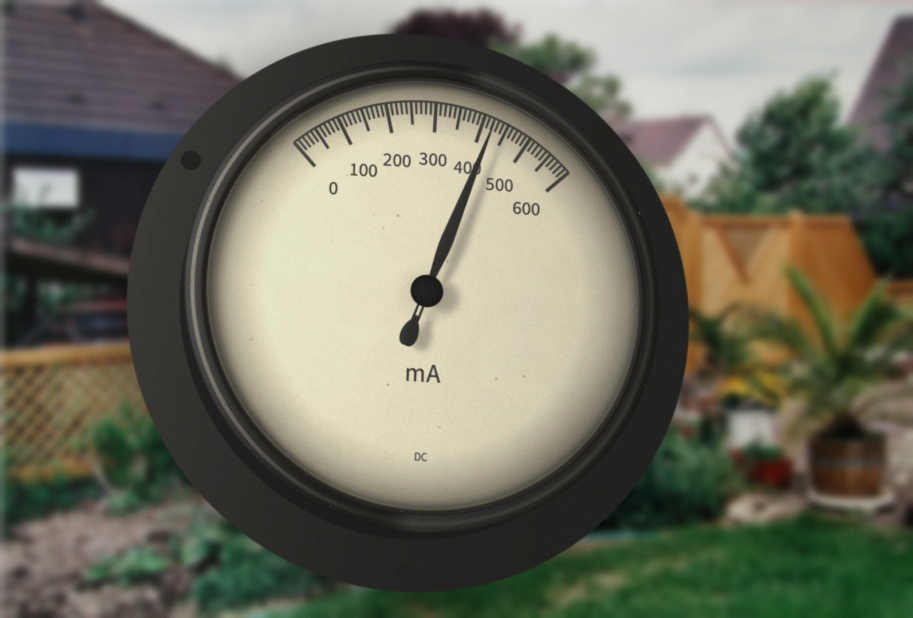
value=420 unit=mA
